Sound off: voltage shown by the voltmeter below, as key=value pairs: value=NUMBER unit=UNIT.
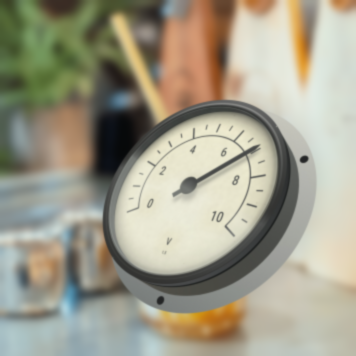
value=7 unit=V
